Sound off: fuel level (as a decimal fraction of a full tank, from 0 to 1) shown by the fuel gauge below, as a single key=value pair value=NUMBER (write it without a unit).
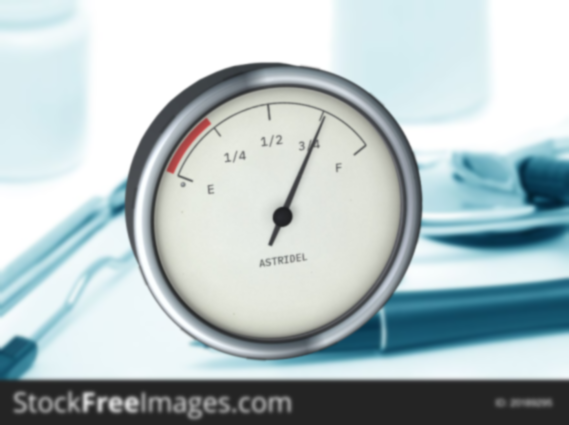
value=0.75
